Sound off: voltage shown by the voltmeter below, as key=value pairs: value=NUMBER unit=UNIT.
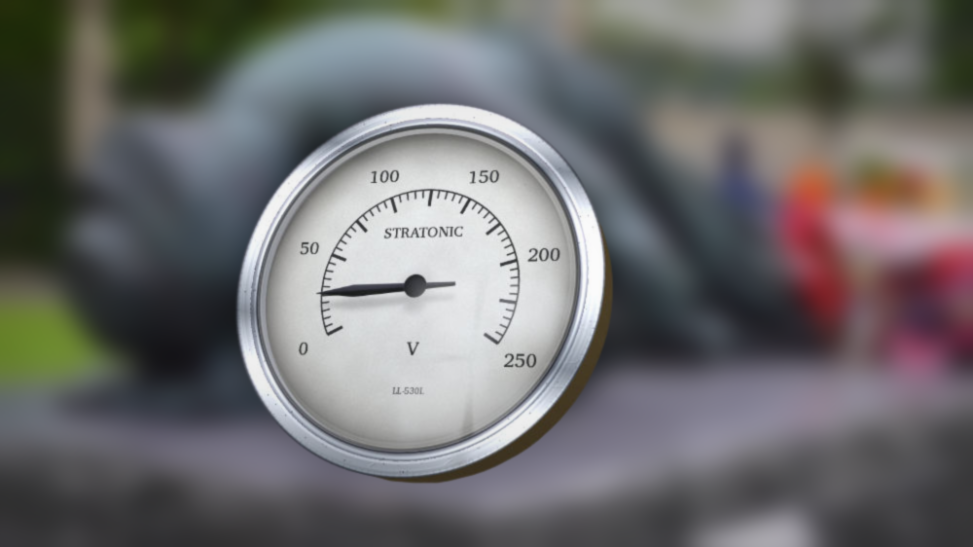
value=25 unit=V
